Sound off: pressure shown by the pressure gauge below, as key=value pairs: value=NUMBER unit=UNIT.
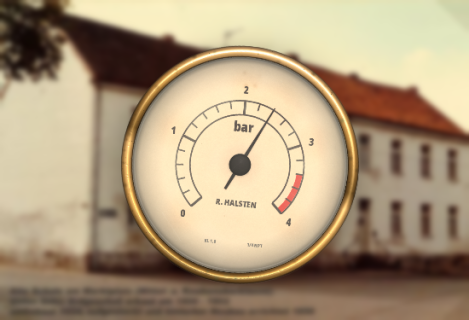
value=2.4 unit=bar
